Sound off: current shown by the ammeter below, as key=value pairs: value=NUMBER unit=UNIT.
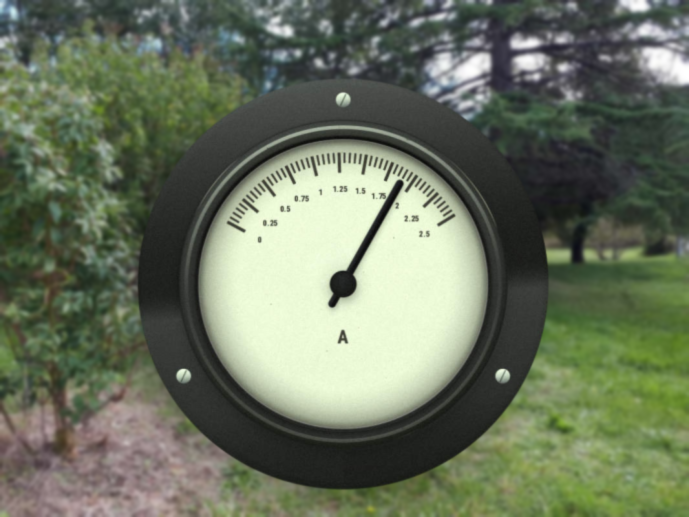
value=1.9 unit=A
